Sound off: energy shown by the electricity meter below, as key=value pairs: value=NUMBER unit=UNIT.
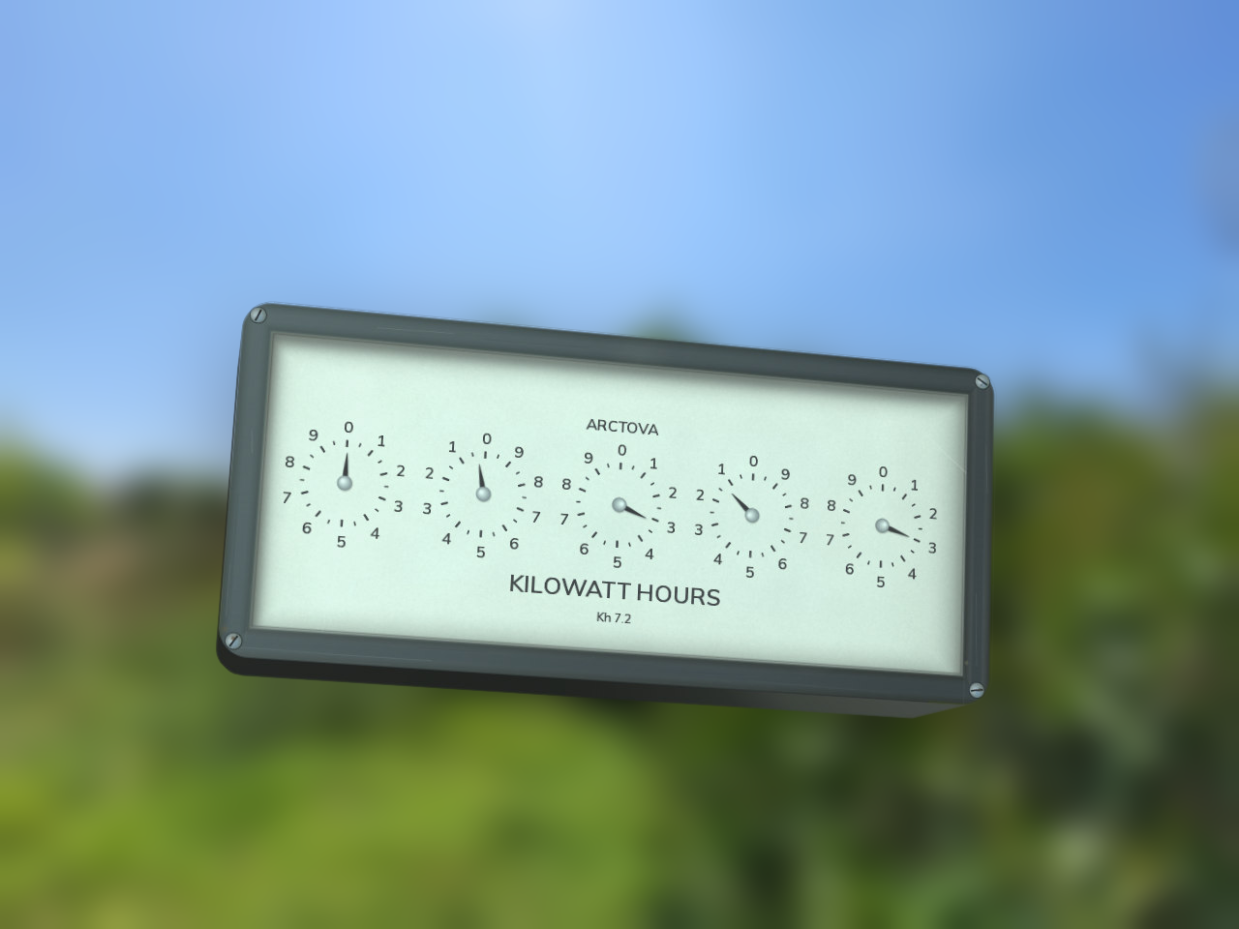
value=313 unit=kWh
